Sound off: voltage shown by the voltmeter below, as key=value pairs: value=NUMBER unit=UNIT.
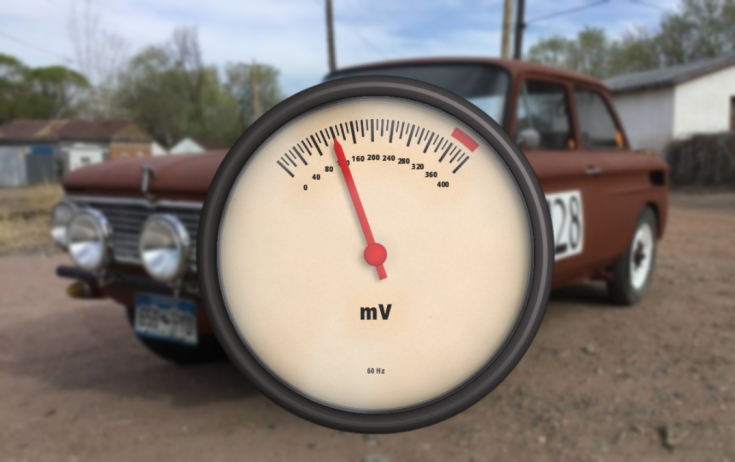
value=120 unit=mV
